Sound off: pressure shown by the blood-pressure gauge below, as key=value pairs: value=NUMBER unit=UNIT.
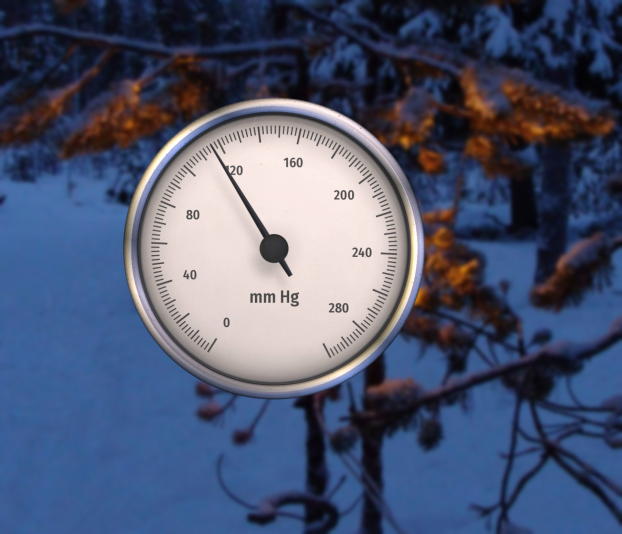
value=116 unit=mmHg
